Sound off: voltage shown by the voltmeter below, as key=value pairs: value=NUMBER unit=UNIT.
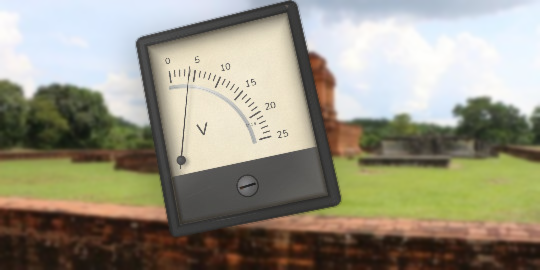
value=4 unit=V
